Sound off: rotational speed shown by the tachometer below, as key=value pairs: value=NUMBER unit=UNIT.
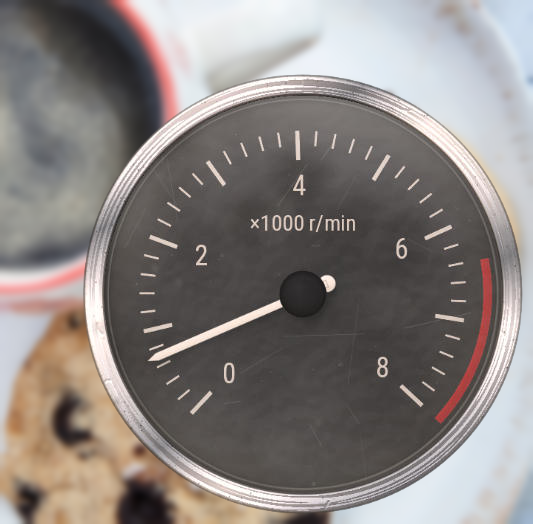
value=700 unit=rpm
